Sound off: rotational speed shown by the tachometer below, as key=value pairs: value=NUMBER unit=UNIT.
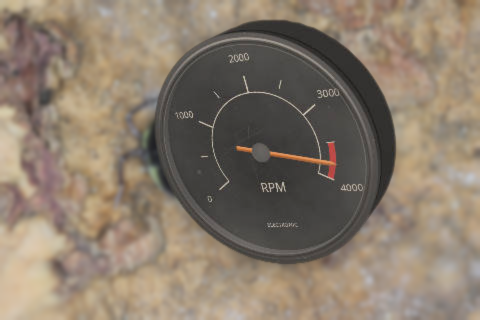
value=3750 unit=rpm
